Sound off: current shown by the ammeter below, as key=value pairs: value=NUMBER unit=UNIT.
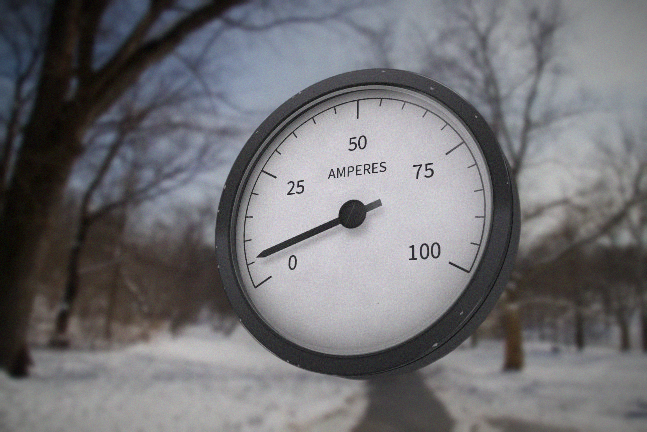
value=5 unit=A
